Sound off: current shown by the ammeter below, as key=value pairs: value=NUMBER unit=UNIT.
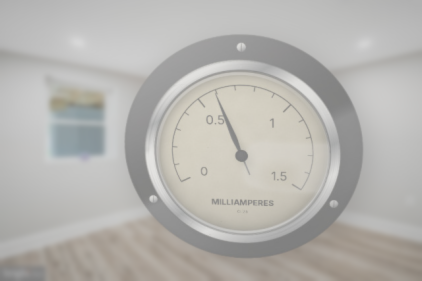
value=0.6 unit=mA
